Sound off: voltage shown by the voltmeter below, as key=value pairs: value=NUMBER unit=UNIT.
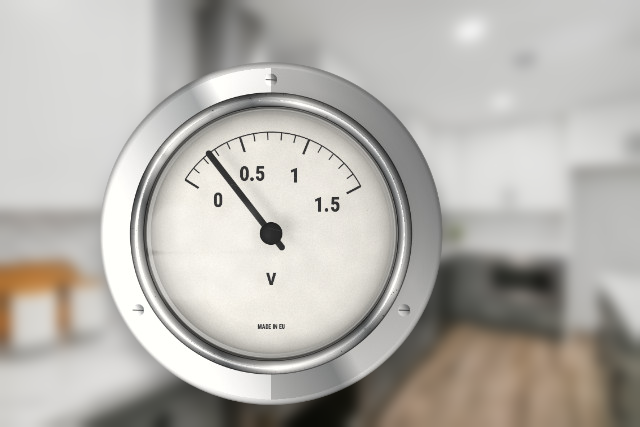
value=0.25 unit=V
